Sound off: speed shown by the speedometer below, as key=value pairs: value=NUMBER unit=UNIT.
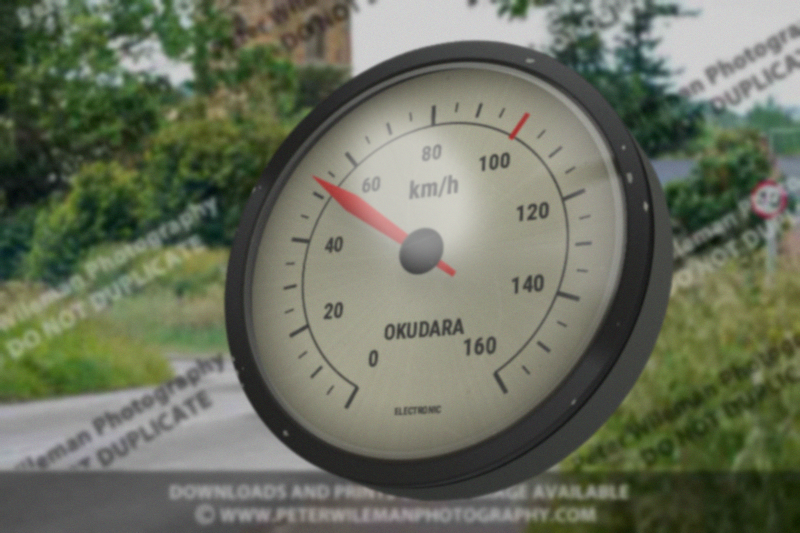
value=52.5 unit=km/h
